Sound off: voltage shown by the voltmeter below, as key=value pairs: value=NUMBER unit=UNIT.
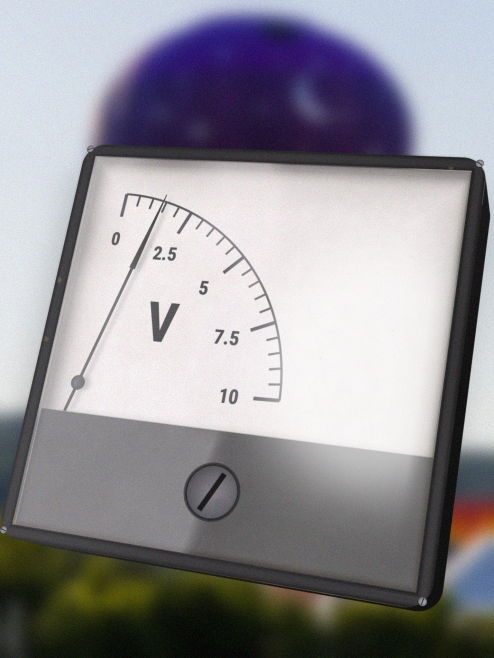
value=1.5 unit=V
